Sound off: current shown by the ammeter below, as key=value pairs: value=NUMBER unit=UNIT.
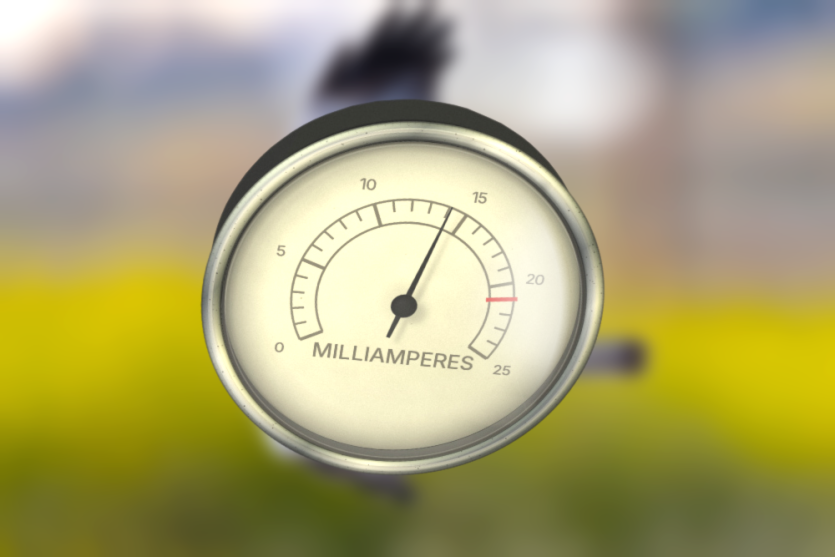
value=14 unit=mA
